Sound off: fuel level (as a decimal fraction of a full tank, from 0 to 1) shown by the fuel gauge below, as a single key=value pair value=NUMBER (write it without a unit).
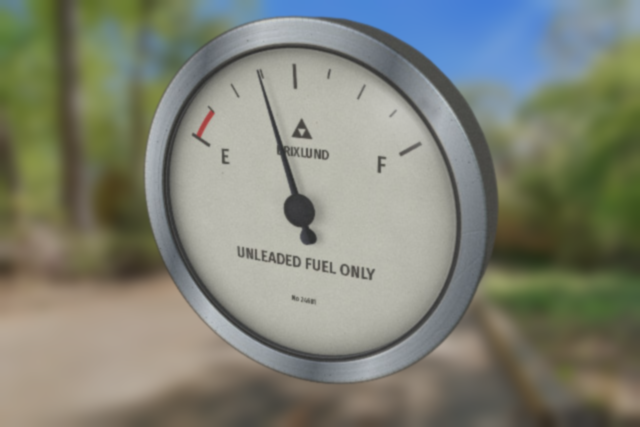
value=0.375
